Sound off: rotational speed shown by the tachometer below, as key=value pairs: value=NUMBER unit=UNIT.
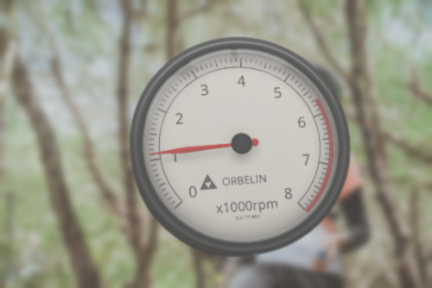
value=1100 unit=rpm
